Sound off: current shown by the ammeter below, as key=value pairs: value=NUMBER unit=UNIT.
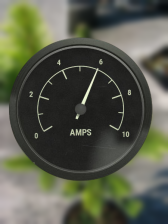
value=6 unit=A
